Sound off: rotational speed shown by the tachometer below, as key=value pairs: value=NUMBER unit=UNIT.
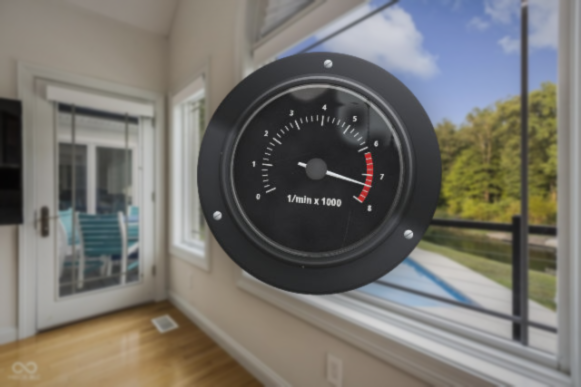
value=7400 unit=rpm
